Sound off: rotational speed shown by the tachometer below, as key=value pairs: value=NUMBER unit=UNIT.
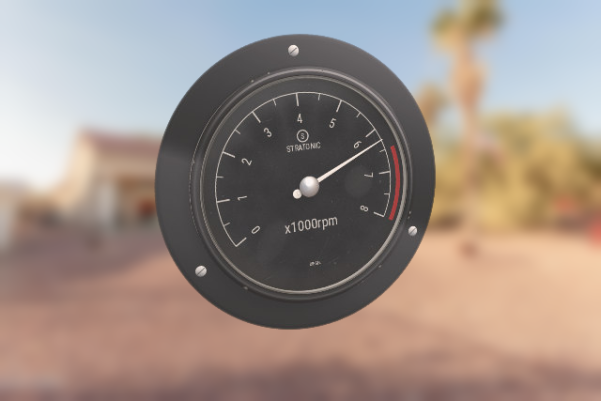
value=6250 unit=rpm
